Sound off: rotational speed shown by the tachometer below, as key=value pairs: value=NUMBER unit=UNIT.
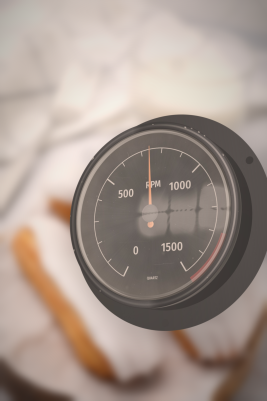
value=750 unit=rpm
